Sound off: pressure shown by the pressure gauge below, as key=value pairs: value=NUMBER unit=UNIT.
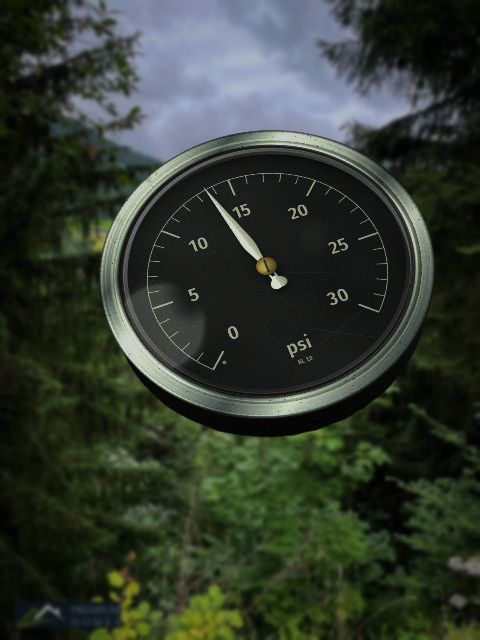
value=13.5 unit=psi
